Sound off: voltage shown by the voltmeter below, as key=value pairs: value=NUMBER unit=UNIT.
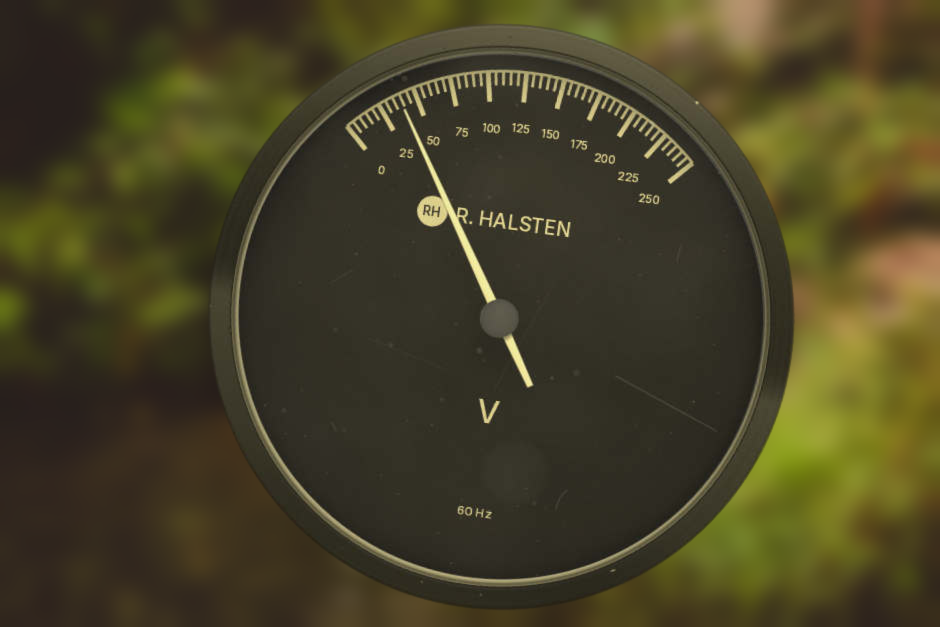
value=40 unit=V
